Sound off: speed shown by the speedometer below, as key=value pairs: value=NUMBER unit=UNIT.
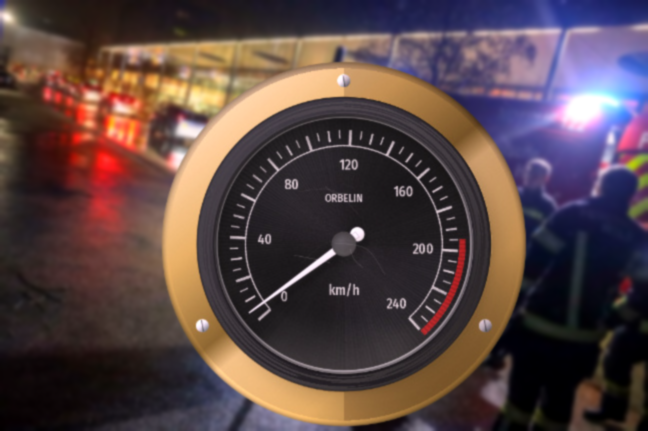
value=5 unit=km/h
